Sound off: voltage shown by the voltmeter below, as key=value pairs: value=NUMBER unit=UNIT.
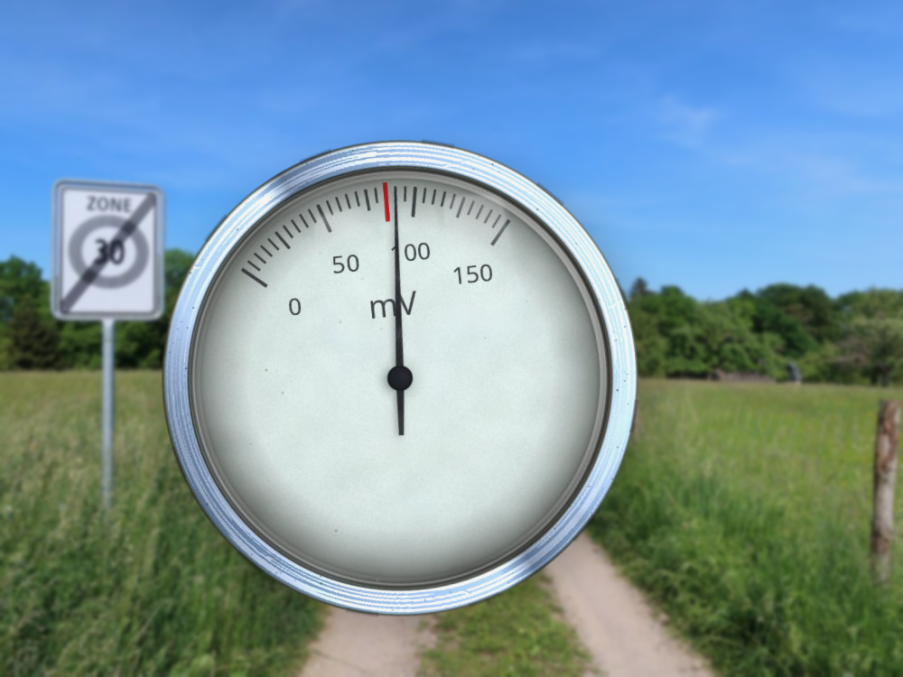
value=90 unit=mV
